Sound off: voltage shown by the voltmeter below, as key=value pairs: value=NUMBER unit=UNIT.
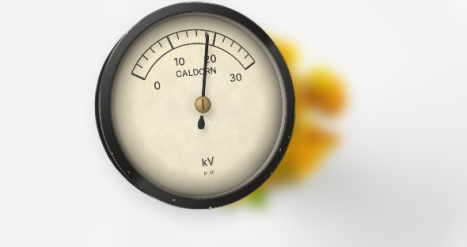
value=18 unit=kV
